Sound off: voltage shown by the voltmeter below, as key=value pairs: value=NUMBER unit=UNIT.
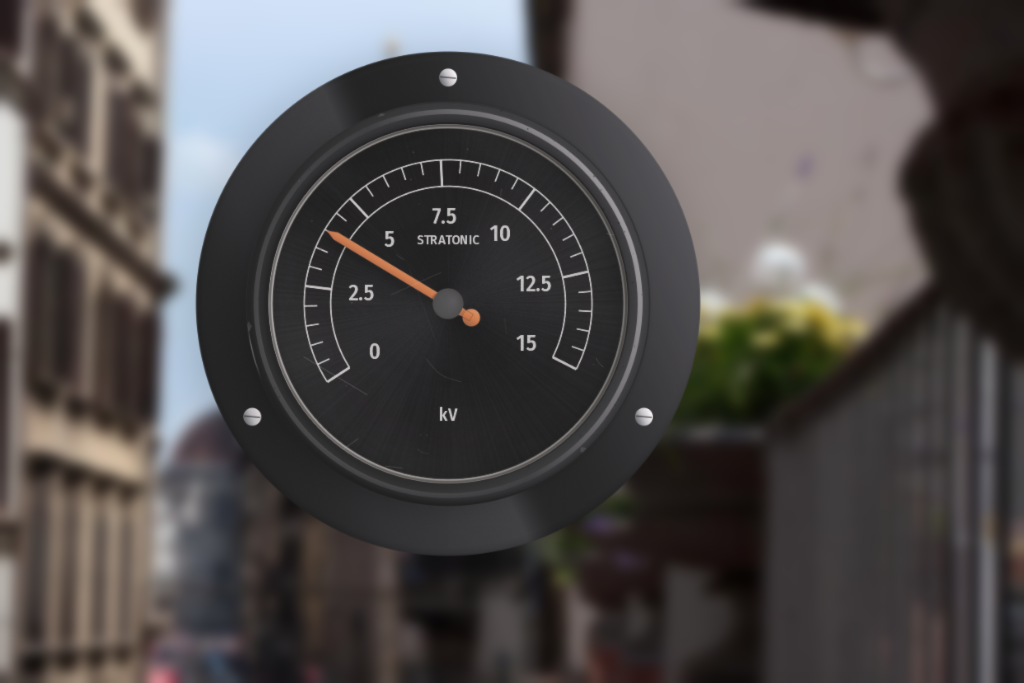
value=4 unit=kV
